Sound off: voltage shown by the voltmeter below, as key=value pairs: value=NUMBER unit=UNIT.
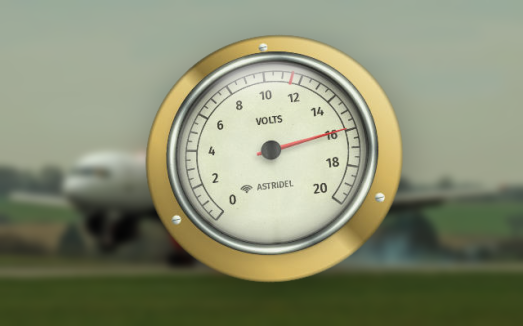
value=16 unit=V
